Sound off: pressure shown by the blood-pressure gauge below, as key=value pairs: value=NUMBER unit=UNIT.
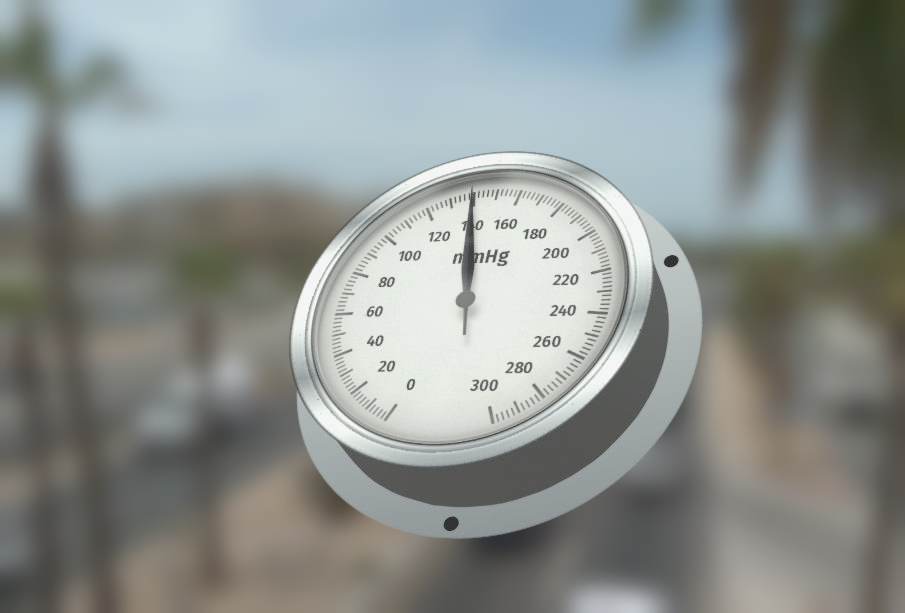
value=140 unit=mmHg
